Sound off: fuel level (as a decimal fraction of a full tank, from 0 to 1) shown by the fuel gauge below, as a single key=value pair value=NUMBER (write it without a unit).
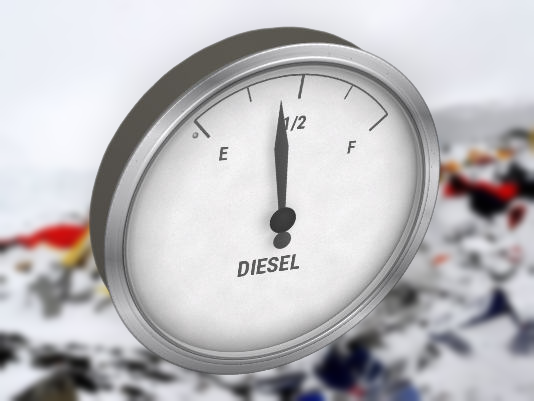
value=0.375
